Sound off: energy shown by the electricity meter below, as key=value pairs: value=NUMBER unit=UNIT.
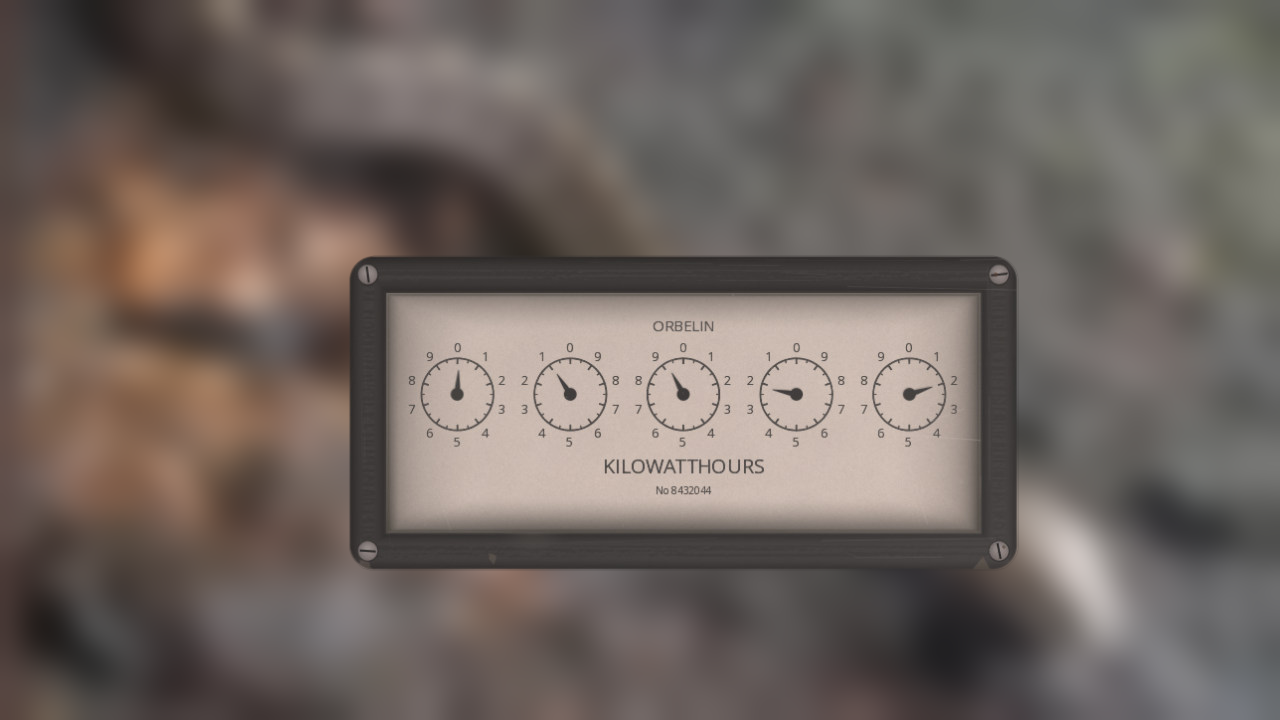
value=922 unit=kWh
